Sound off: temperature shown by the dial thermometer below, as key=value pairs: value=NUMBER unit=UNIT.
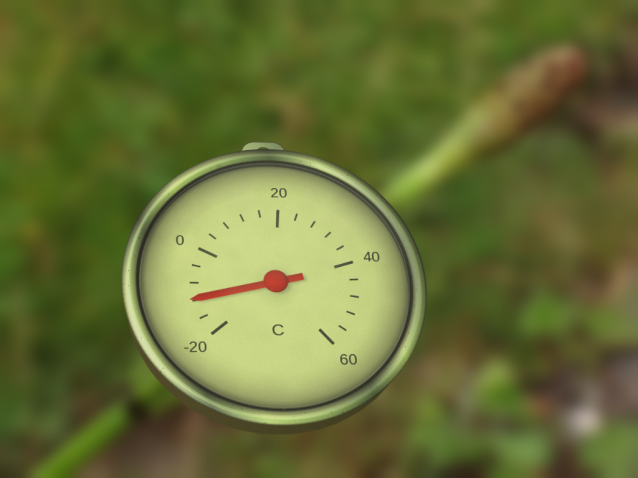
value=-12 unit=°C
